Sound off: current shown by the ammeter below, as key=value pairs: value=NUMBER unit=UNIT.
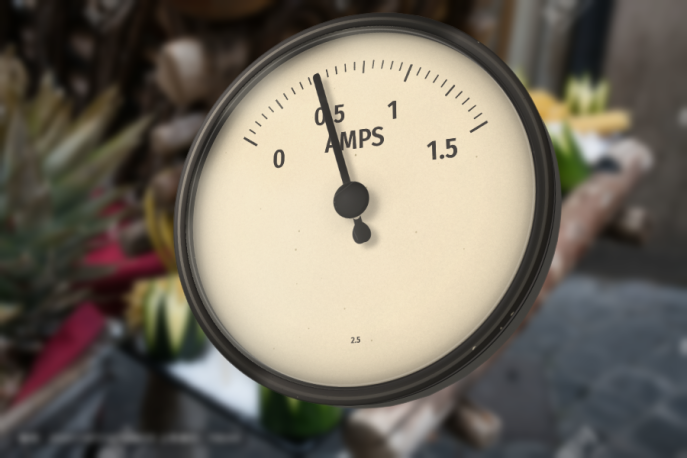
value=0.5 unit=A
